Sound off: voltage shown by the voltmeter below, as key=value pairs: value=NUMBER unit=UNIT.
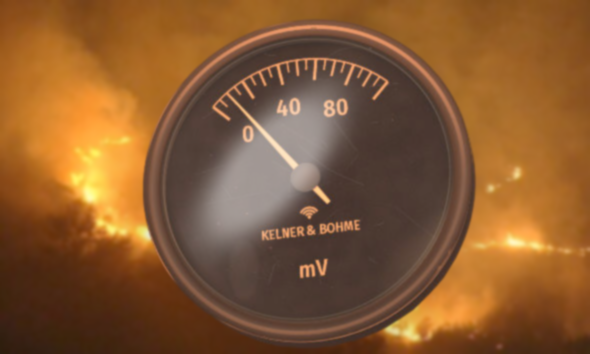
value=10 unit=mV
